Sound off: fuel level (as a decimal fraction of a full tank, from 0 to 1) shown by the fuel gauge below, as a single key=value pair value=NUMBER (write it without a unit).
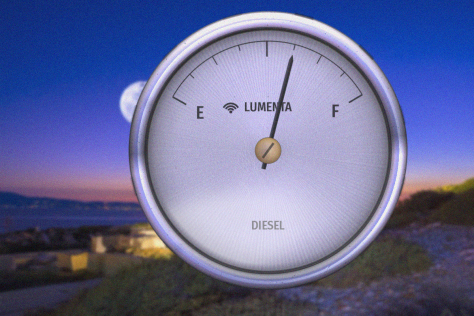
value=0.625
